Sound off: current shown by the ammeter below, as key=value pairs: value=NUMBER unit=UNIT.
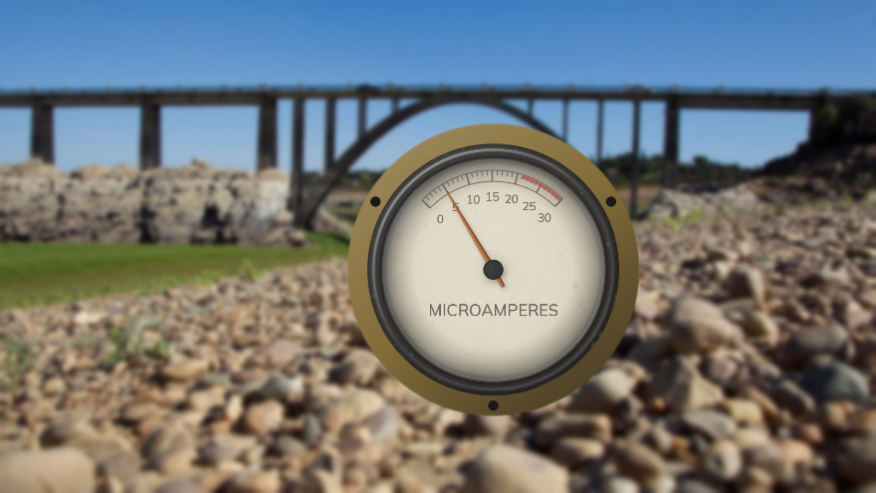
value=5 unit=µA
